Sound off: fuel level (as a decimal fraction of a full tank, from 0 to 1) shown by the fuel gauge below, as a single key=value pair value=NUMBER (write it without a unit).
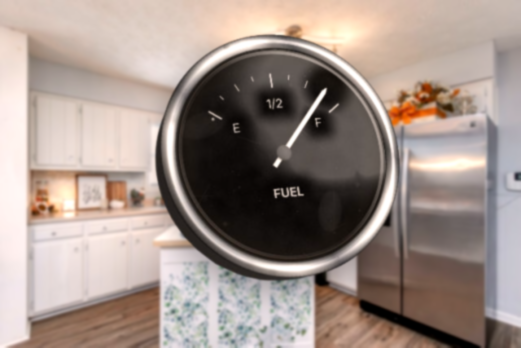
value=0.875
